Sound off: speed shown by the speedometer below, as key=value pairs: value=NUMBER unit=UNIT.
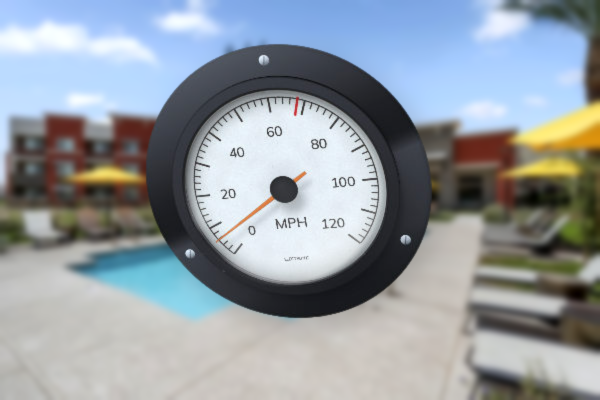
value=6 unit=mph
